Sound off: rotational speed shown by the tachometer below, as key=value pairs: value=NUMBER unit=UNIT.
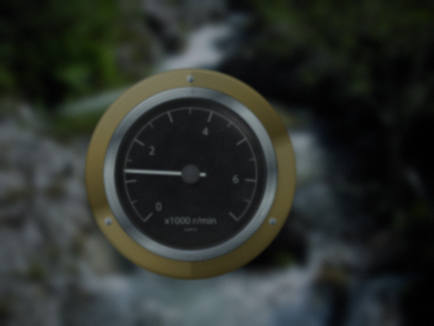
value=1250 unit=rpm
